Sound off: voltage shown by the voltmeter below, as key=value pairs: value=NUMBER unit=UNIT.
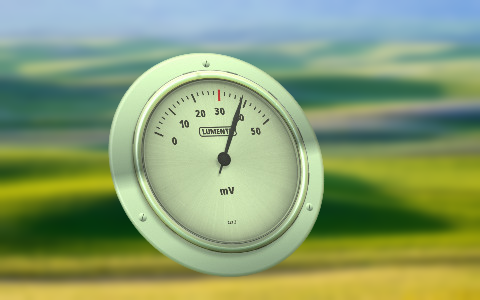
value=38 unit=mV
